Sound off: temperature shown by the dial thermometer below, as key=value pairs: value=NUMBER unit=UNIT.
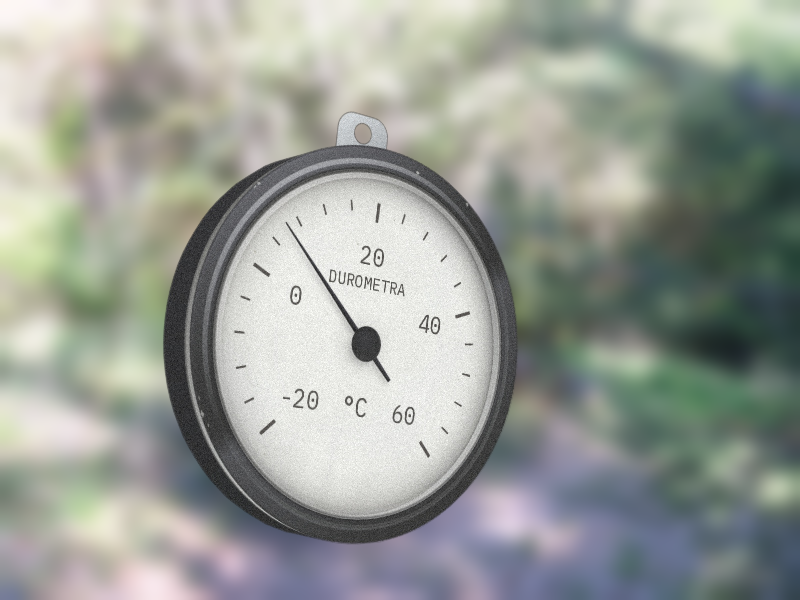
value=6 unit=°C
